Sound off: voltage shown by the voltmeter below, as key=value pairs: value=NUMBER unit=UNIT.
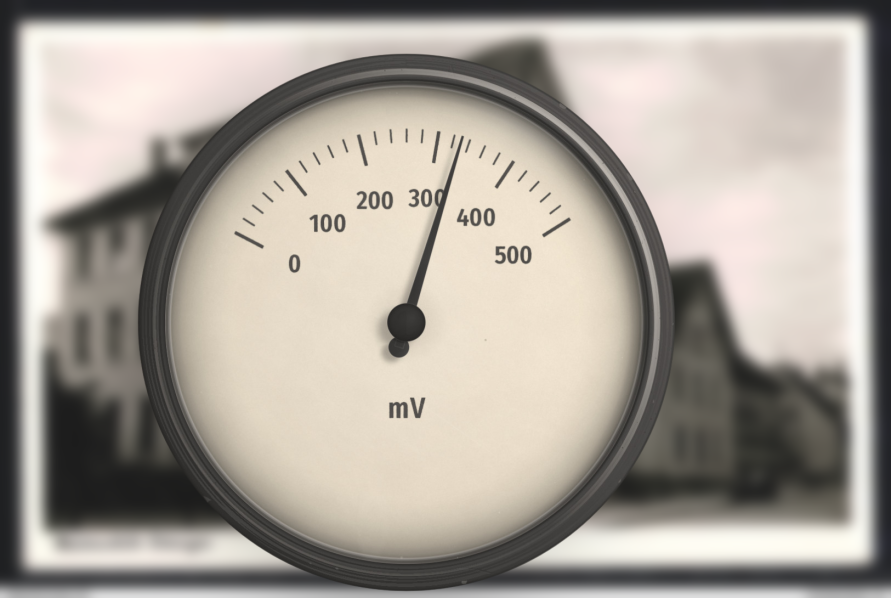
value=330 unit=mV
